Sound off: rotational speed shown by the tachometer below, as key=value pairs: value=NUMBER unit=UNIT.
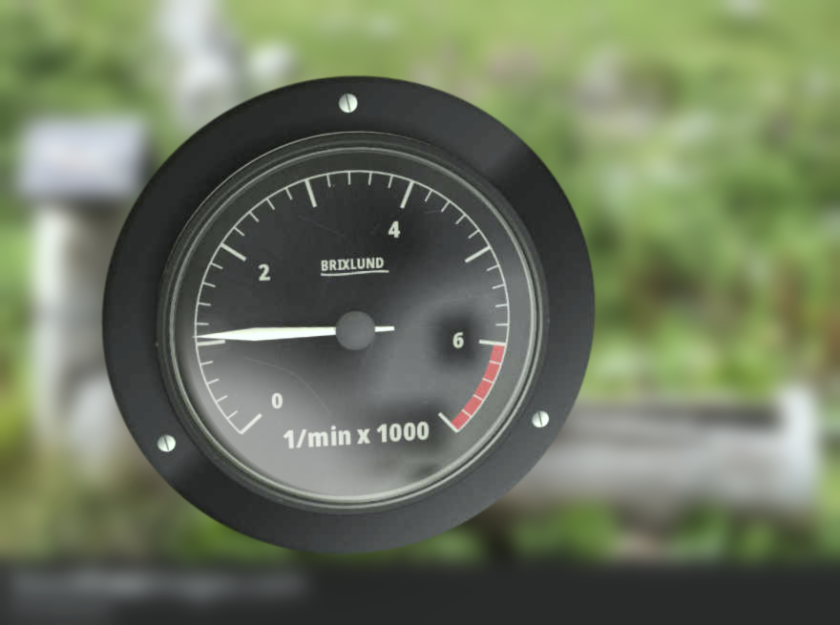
value=1100 unit=rpm
